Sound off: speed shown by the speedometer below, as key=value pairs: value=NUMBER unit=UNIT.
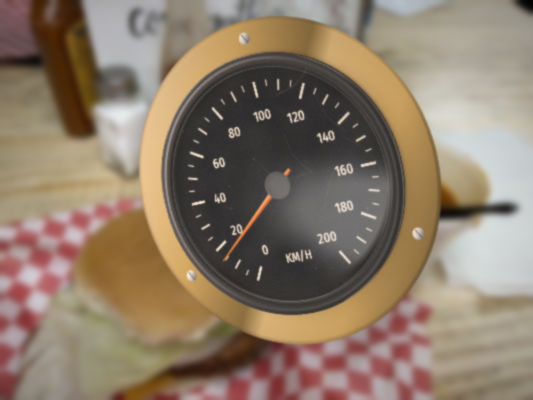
value=15 unit=km/h
